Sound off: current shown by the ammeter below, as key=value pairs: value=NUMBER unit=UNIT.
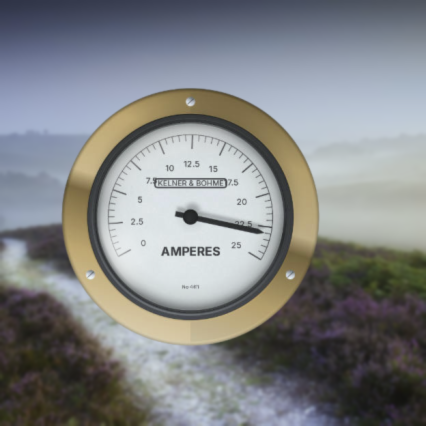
value=23 unit=A
